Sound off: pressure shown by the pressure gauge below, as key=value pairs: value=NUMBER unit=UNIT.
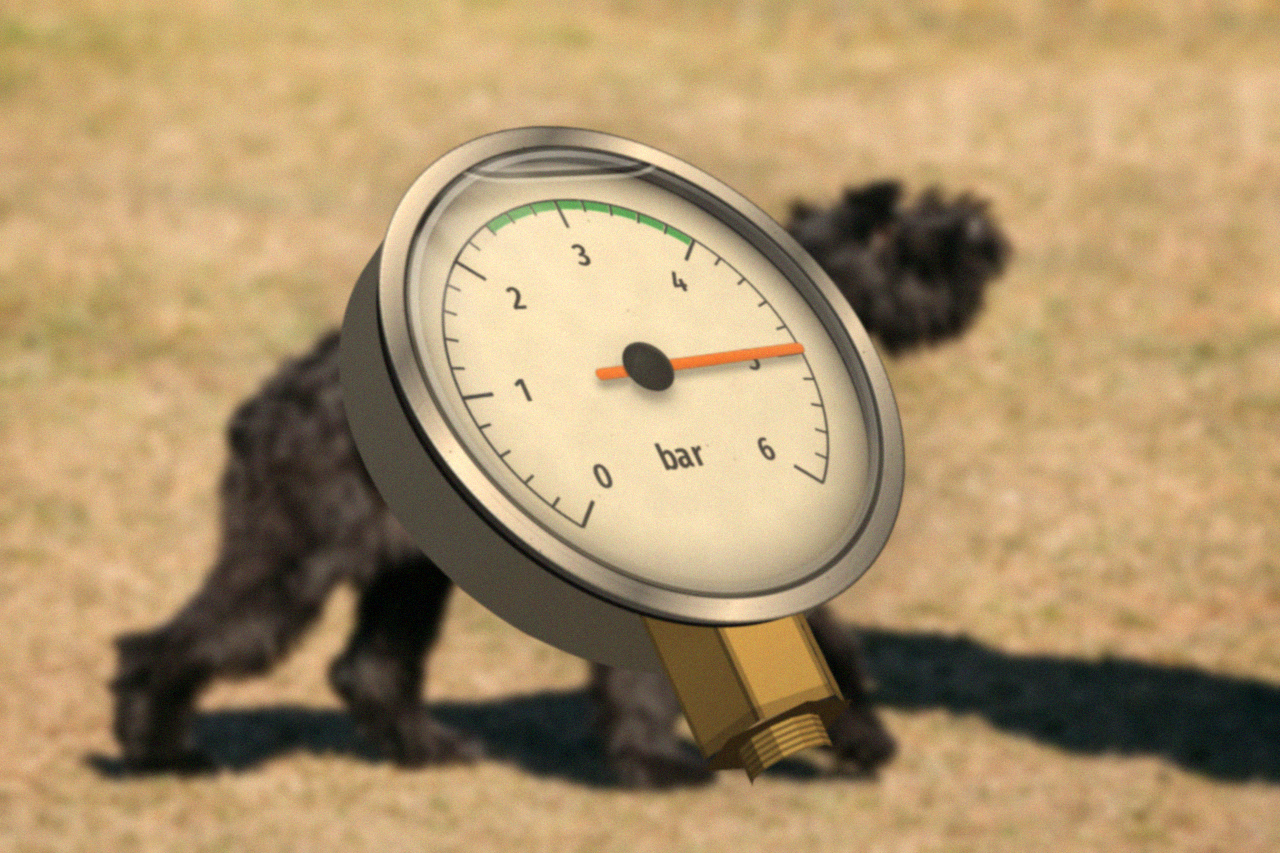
value=5 unit=bar
